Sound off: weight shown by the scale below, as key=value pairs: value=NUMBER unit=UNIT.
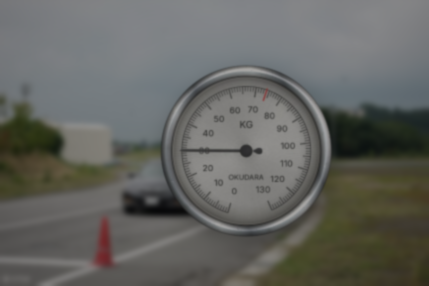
value=30 unit=kg
